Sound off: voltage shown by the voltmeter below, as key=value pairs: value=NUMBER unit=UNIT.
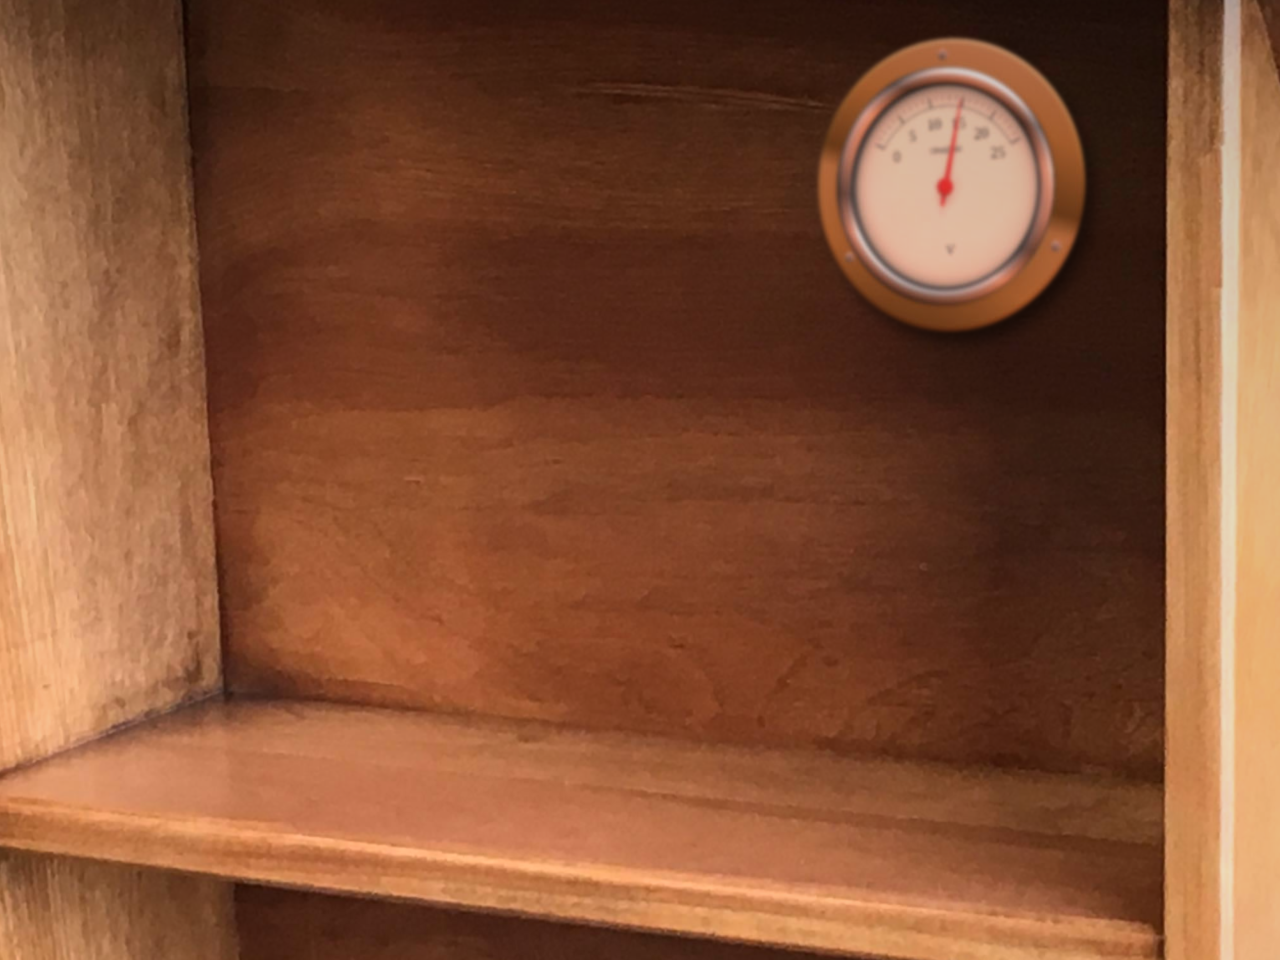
value=15 unit=V
